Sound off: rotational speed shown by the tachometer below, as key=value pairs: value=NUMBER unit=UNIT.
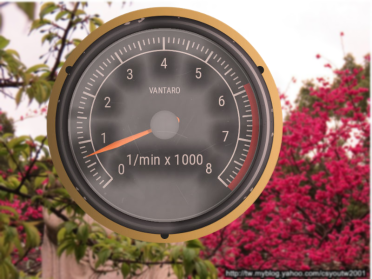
value=700 unit=rpm
